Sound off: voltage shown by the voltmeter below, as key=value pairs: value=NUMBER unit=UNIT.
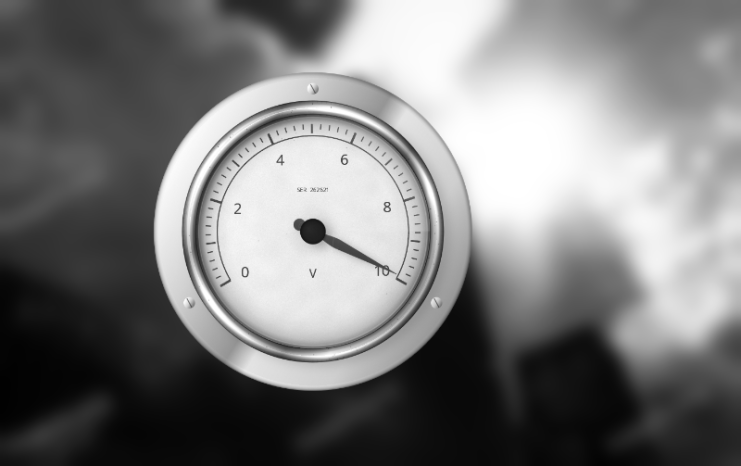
value=9.9 unit=V
